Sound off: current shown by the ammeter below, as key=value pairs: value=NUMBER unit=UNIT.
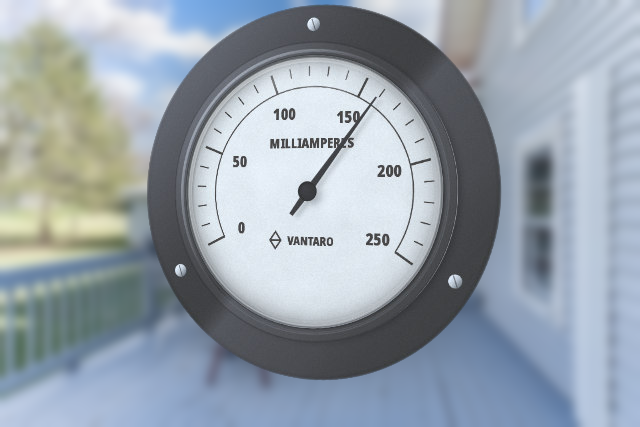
value=160 unit=mA
